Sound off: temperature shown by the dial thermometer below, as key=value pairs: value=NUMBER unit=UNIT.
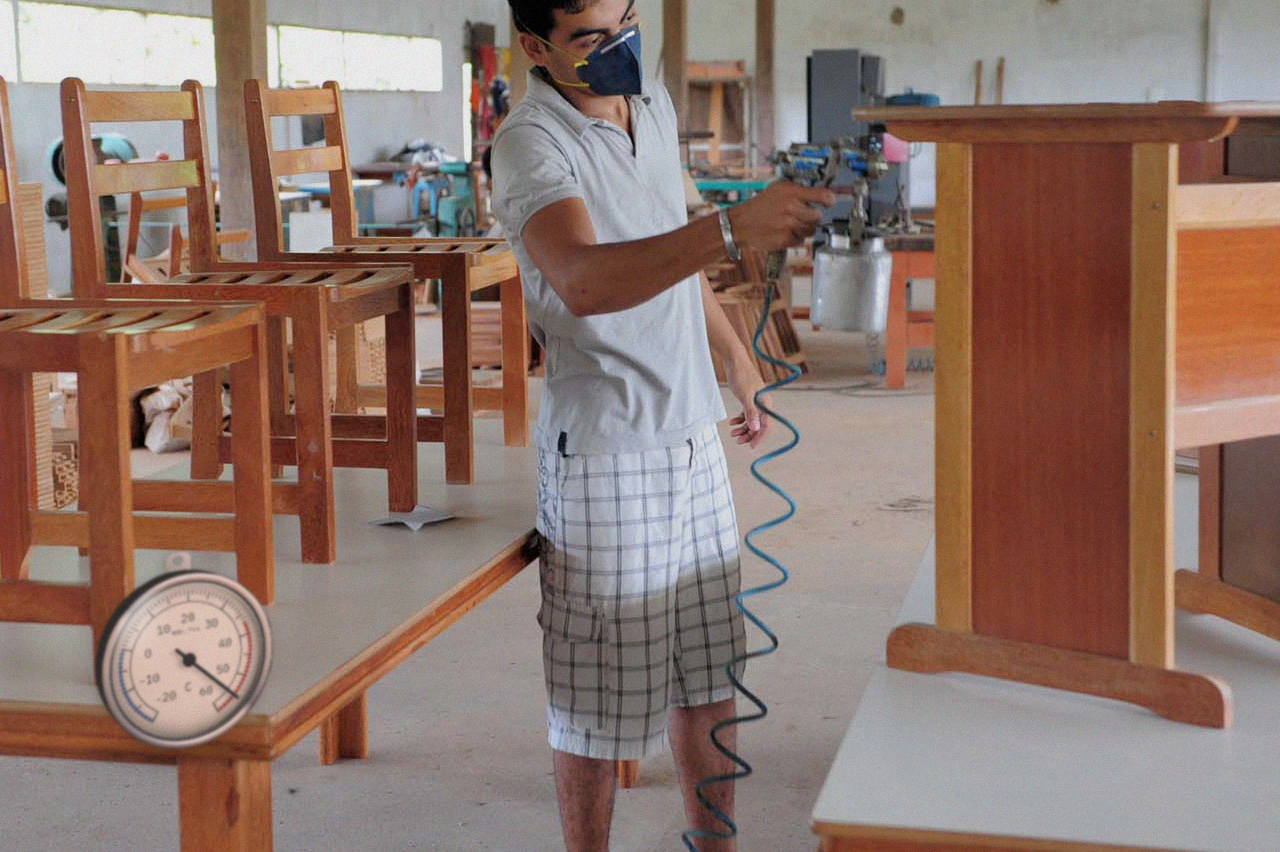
value=55 unit=°C
